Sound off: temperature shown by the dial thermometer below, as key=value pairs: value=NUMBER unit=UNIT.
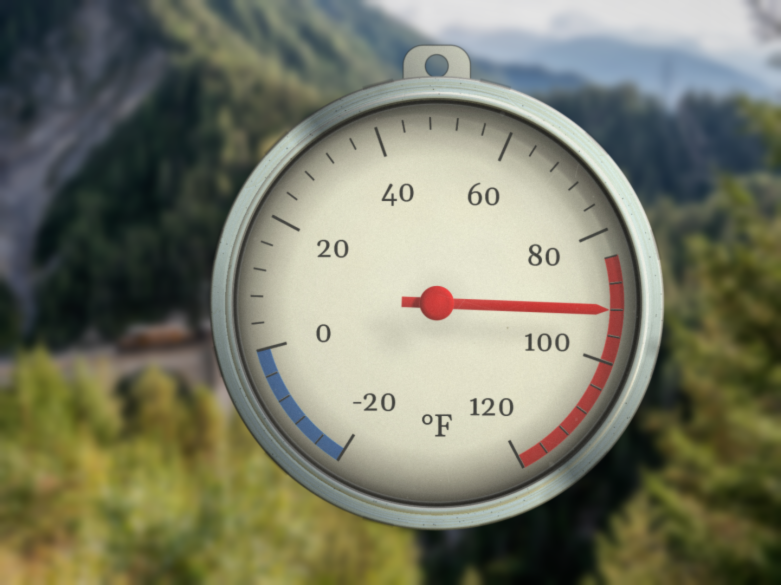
value=92 unit=°F
